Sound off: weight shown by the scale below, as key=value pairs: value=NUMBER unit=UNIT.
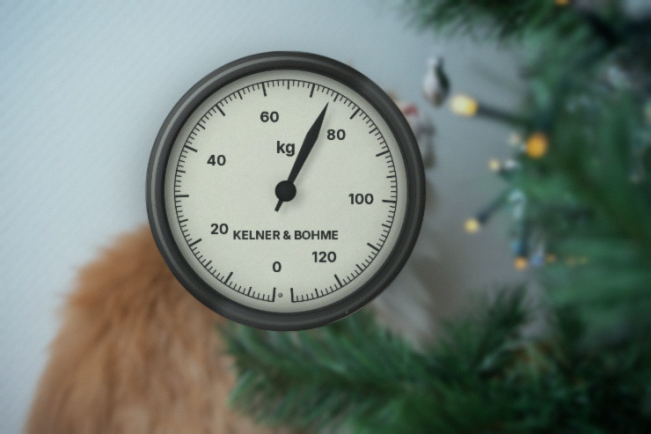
value=74 unit=kg
